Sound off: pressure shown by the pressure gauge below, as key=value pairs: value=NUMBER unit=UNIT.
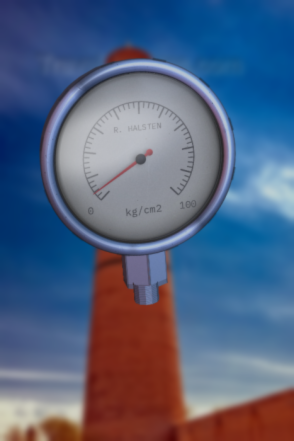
value=4 unit=kg/cm²
